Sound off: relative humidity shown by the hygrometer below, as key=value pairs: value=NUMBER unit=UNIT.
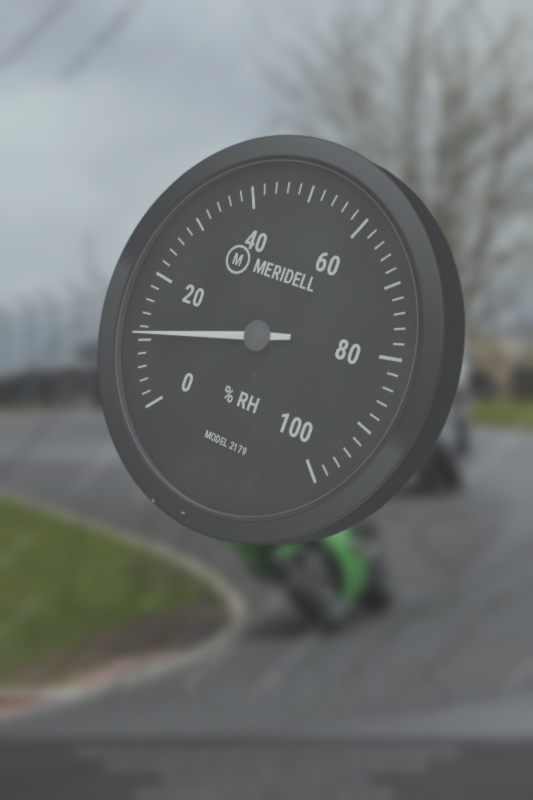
value=11 unit=%
